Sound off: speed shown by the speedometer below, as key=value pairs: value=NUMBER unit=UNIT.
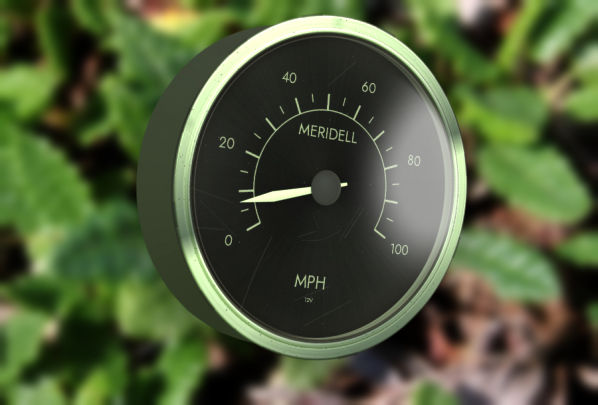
value=7.5 unit=mph
